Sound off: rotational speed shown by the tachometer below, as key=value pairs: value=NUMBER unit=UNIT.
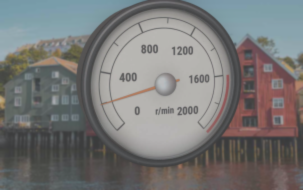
value=200 unit=rpm
